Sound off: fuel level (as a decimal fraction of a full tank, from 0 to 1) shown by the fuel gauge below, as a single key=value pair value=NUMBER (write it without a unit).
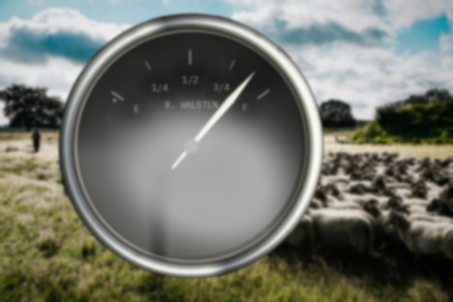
value=0.875
